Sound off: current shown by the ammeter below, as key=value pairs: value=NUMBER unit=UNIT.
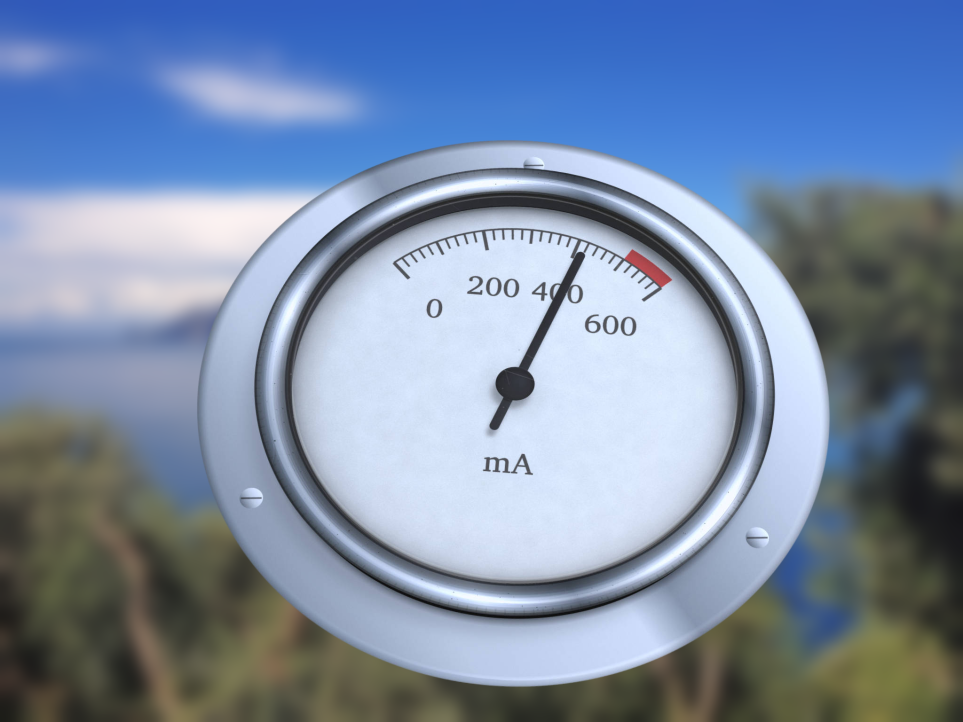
value=420 unit=mA
